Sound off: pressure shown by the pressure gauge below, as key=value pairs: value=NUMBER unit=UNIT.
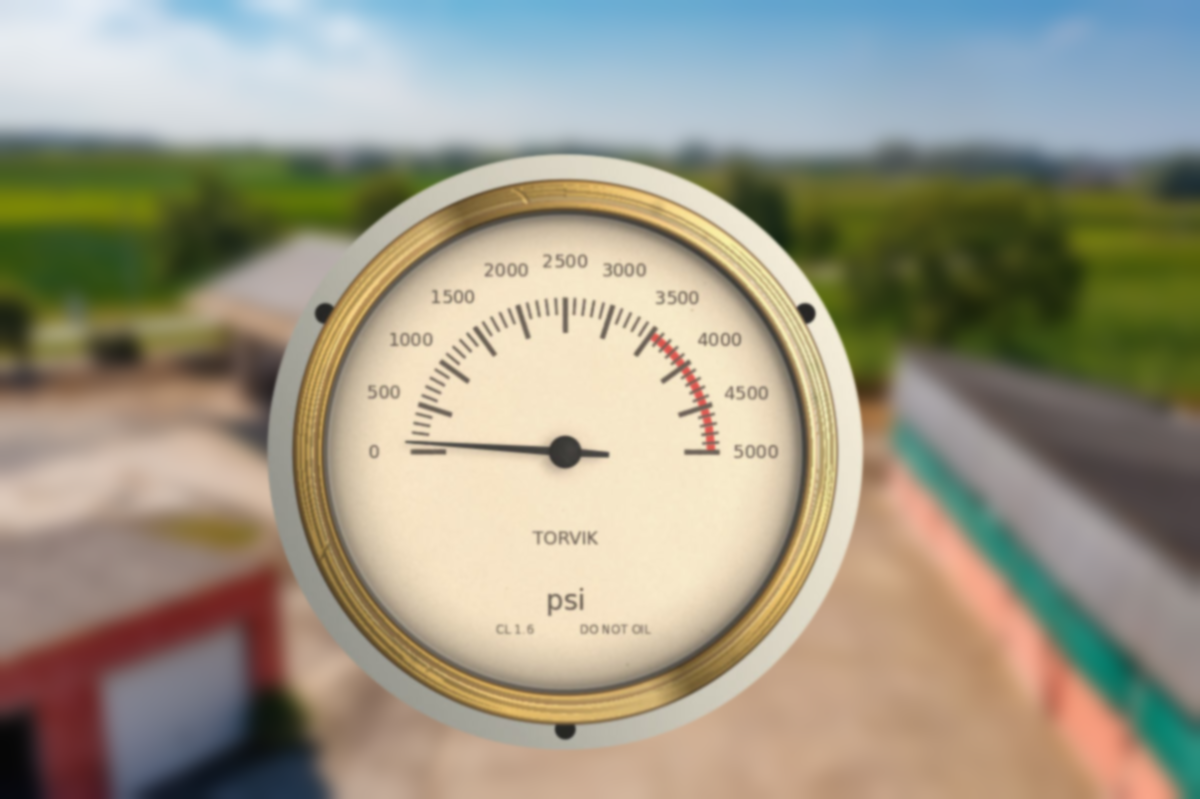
value=100 unit=psi
